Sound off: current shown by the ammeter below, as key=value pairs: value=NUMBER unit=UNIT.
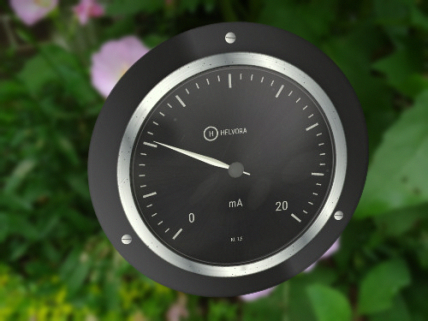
value=5.25 unit=mA
